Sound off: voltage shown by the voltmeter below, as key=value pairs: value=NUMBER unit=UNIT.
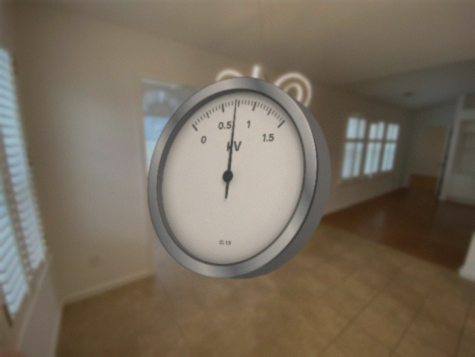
value=0.75 unit=kV
